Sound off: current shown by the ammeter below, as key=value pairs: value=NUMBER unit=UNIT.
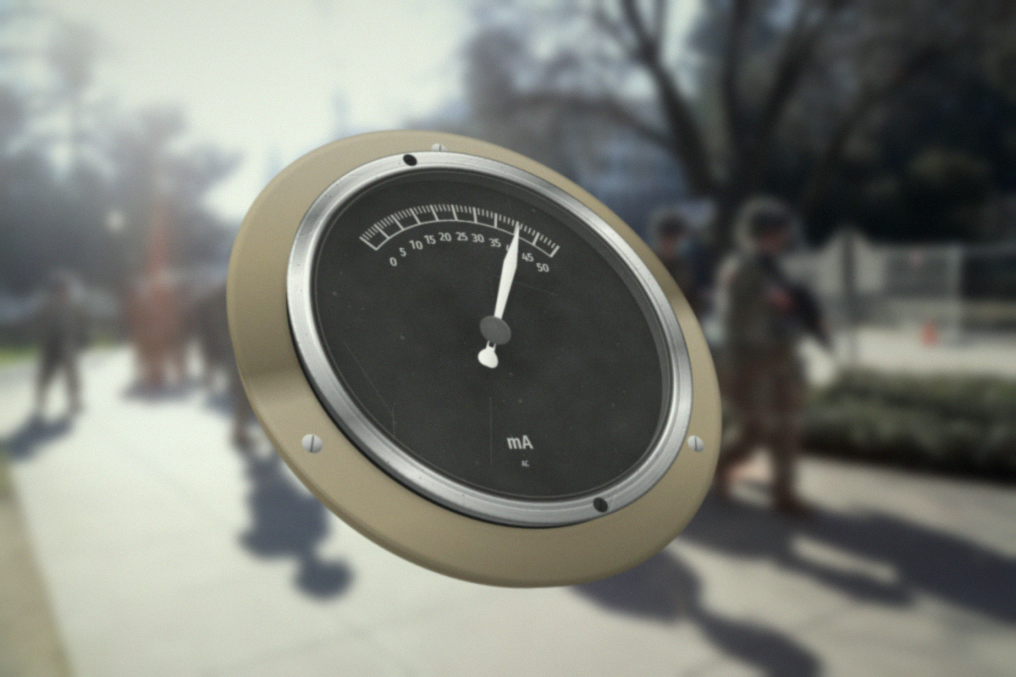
value=40 unit=mA
